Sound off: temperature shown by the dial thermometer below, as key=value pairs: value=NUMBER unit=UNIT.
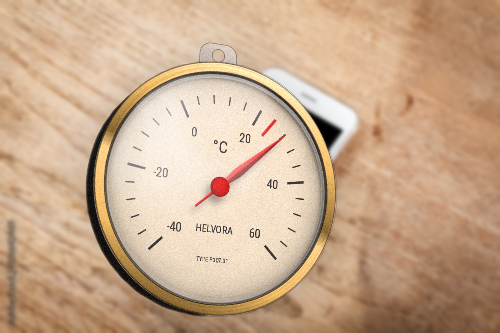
value=28 unit=°C
